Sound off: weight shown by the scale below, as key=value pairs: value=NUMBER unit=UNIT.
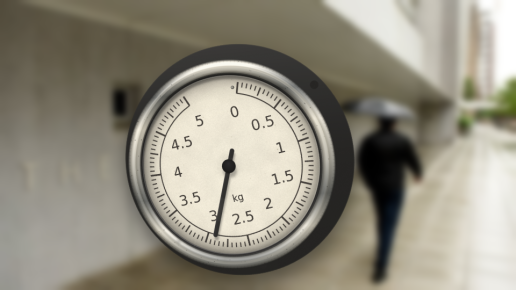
value=2.9 unit=kg
